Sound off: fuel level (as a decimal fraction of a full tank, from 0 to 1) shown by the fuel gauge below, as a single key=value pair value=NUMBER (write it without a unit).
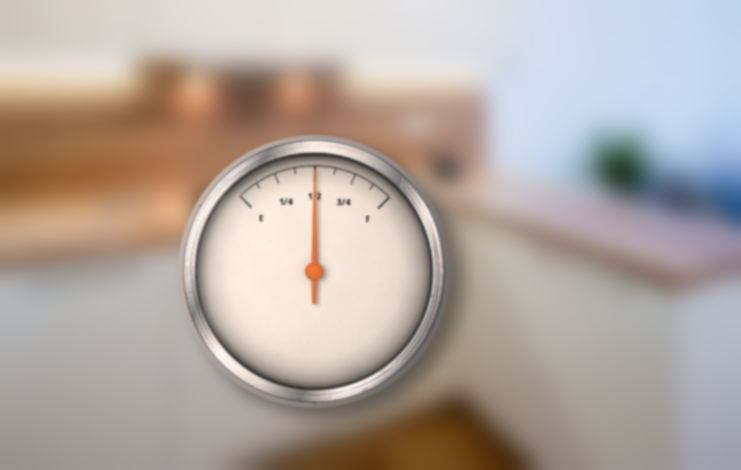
value=0.5
